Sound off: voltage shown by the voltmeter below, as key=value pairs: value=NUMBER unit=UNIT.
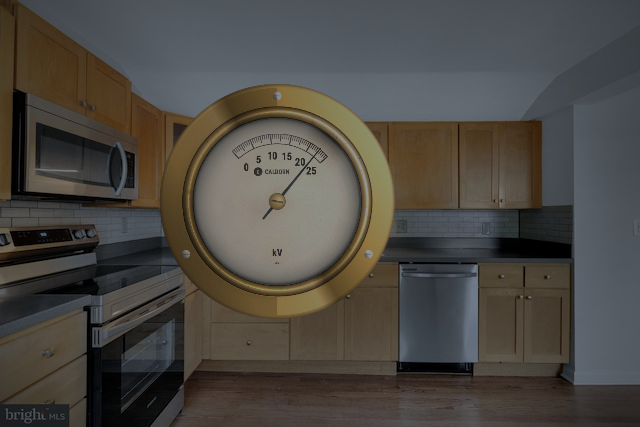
value=22.5 unit=kV
